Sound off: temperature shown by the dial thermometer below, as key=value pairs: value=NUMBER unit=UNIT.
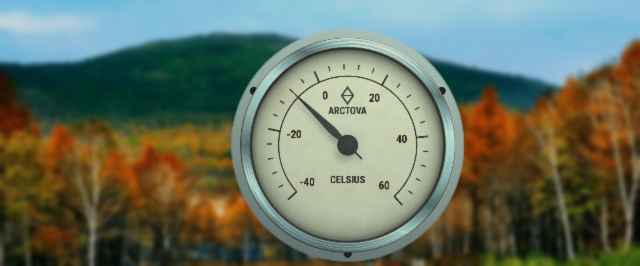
value=-8 unit=°C
